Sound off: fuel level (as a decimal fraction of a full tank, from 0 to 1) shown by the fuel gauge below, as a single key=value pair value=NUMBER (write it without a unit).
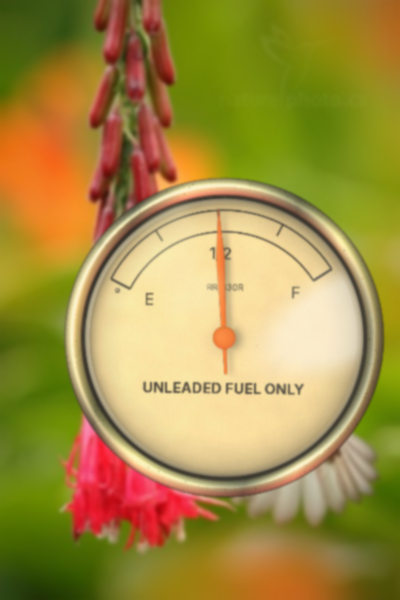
value=0.5
